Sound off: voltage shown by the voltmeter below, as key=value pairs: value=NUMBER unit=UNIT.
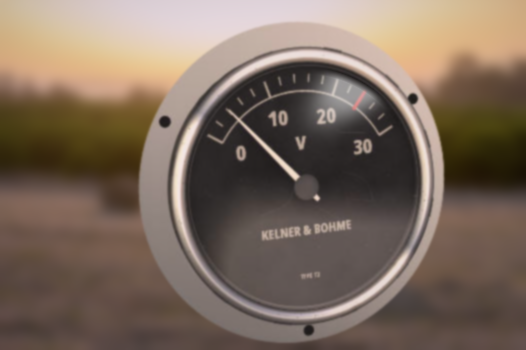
value=4 unit=V
